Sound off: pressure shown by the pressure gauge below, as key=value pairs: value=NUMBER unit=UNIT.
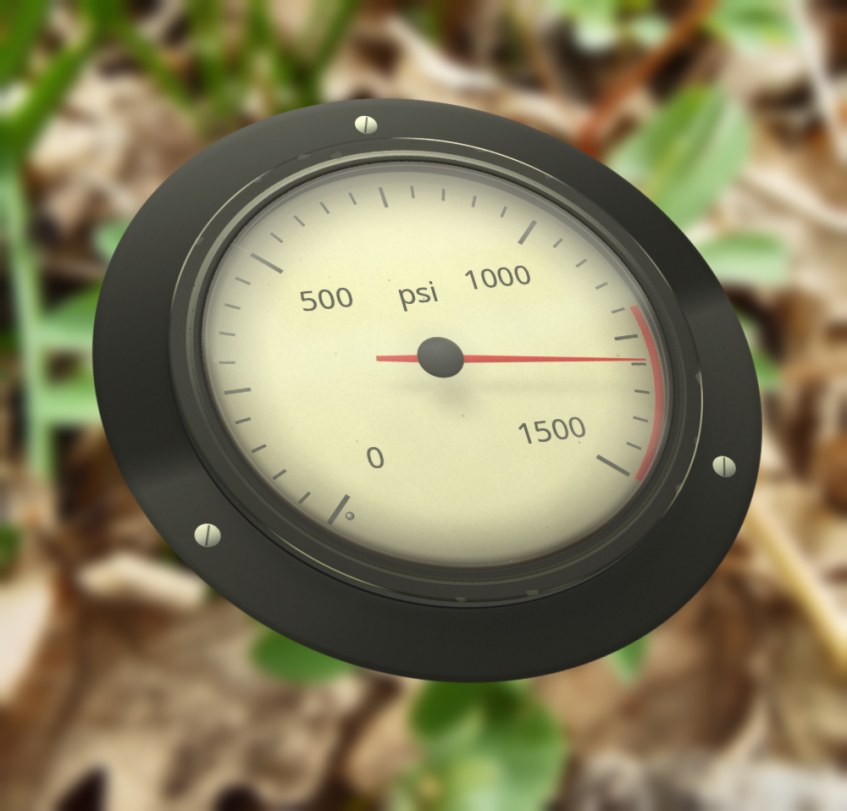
value=1300 unit=psi
